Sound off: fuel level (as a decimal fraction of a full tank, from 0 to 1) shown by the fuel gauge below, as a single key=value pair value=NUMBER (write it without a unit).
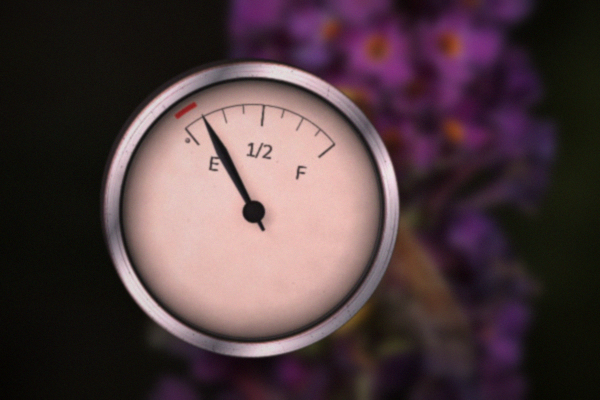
value=0.125
